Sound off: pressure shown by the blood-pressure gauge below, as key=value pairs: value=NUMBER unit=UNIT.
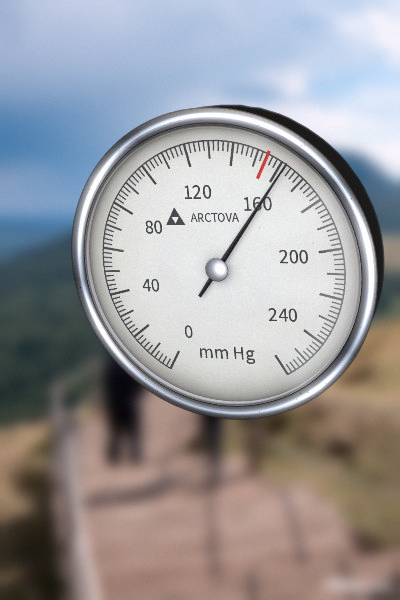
value=162 unit=mmHg
